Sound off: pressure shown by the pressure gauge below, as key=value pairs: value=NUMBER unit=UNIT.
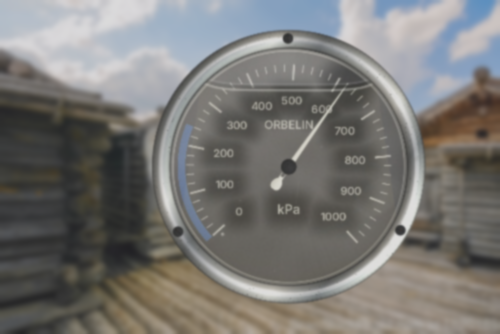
value=620 unit=kPa
